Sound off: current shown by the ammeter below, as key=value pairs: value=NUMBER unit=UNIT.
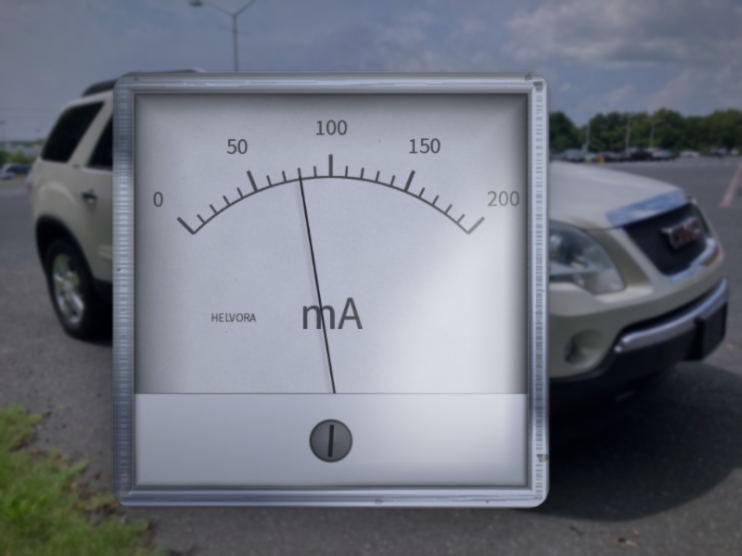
value=80 unit=mA
